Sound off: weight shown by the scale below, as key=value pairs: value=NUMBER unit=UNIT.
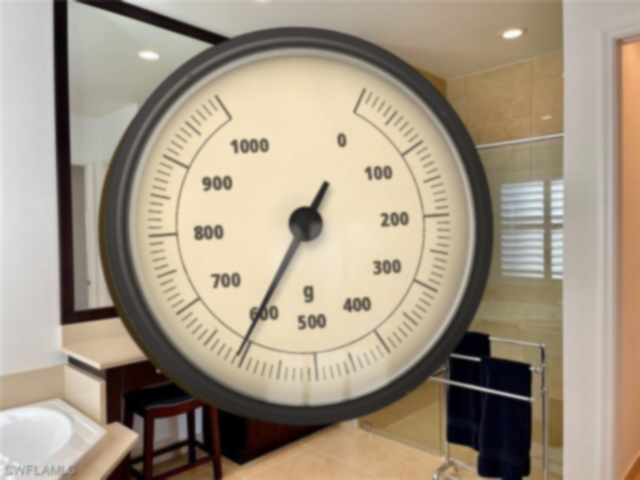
value=610 unit=g
